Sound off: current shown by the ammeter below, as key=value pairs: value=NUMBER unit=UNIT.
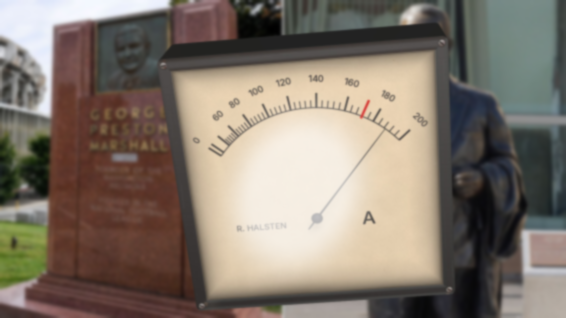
value=188 unit=A
